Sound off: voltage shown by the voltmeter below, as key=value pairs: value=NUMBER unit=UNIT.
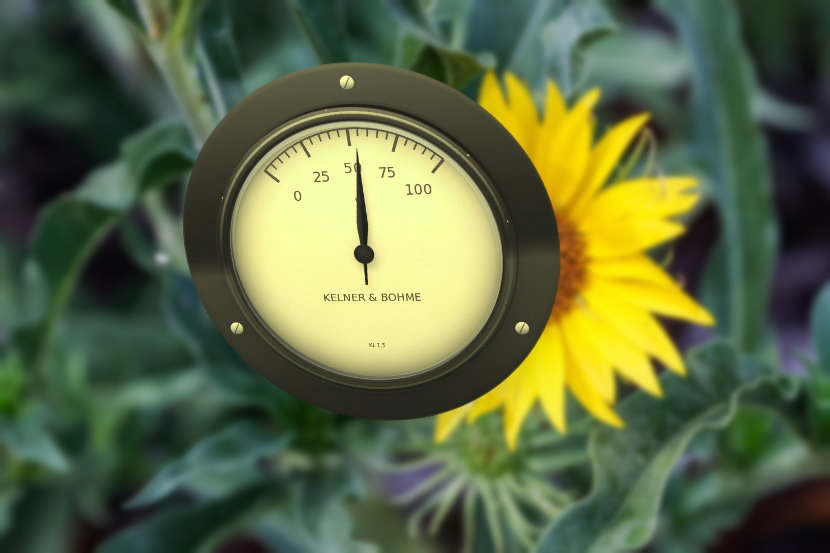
value=55 unit=V
